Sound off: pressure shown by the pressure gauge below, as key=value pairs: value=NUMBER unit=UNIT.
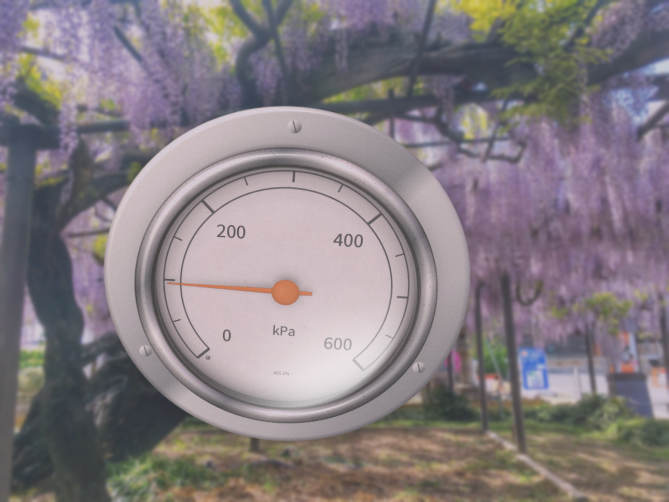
value=100 unit=kPa
